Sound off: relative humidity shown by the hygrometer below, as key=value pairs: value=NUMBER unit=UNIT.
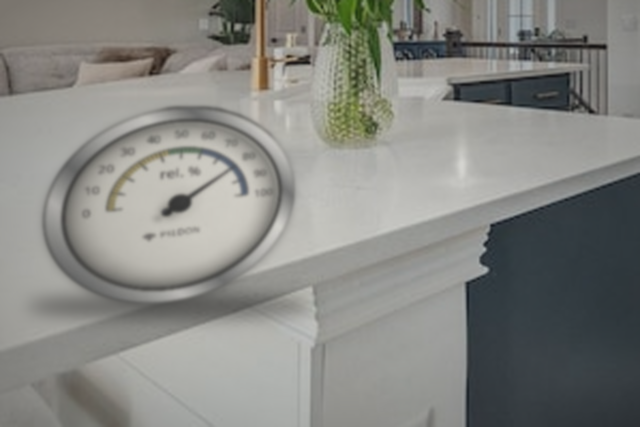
value=80 unit=%
